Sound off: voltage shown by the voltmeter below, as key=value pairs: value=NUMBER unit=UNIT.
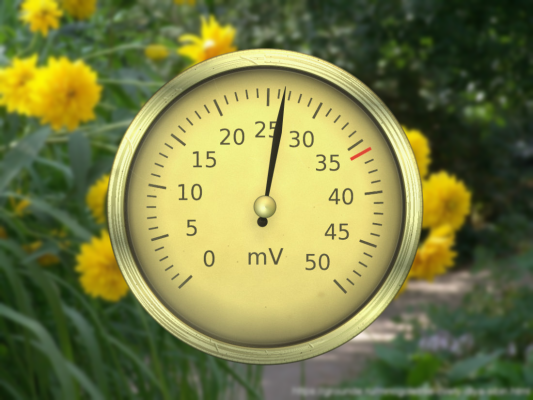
value=26.5 unit=mV
